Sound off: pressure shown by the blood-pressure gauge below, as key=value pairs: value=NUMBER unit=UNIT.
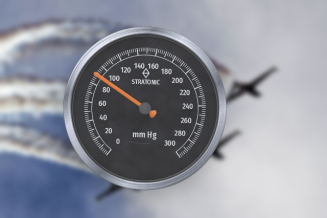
value=90 unit=mmHg
